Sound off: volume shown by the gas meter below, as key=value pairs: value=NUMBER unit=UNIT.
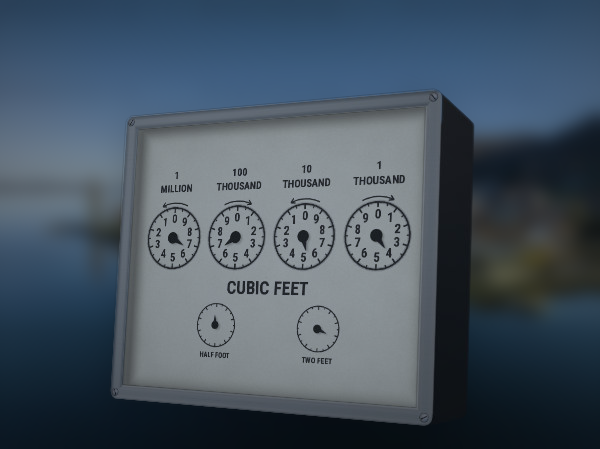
value=665400 unit=ft³
